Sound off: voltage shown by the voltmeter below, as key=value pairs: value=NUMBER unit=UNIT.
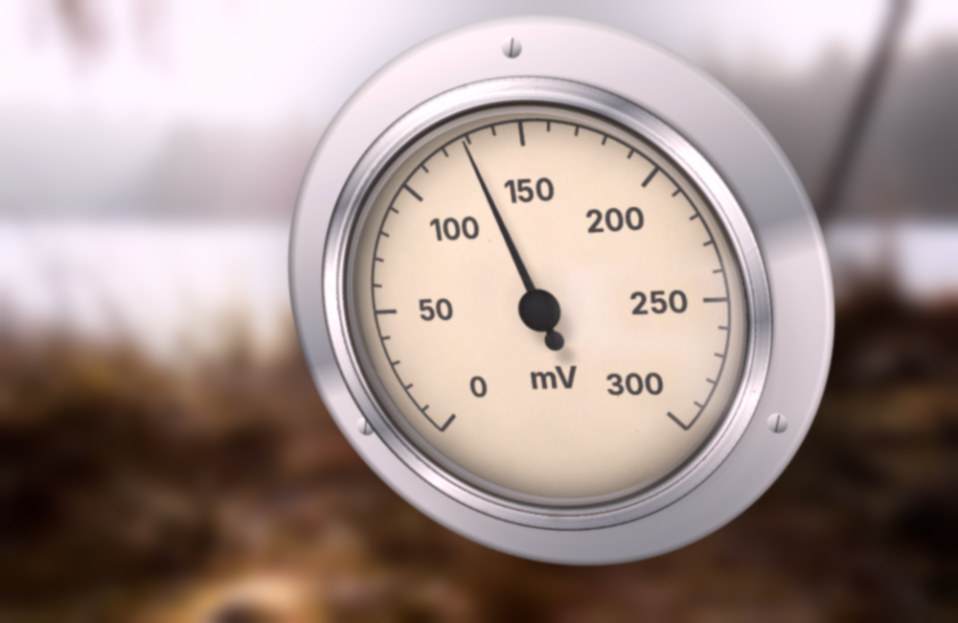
value=130 unit=mV
